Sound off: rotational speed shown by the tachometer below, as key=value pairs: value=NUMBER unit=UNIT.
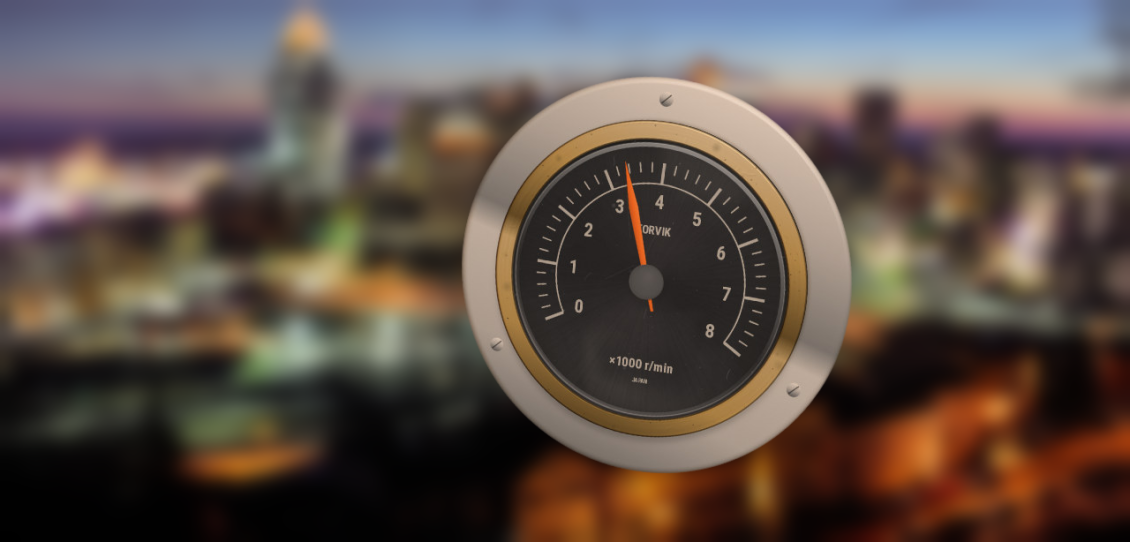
value=3400 unit=rpm
